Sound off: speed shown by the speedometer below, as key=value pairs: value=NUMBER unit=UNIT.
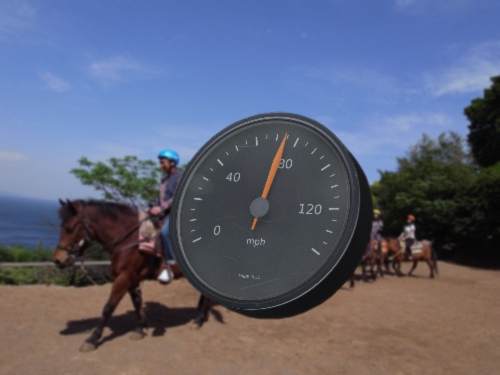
value=75 unit=mph
